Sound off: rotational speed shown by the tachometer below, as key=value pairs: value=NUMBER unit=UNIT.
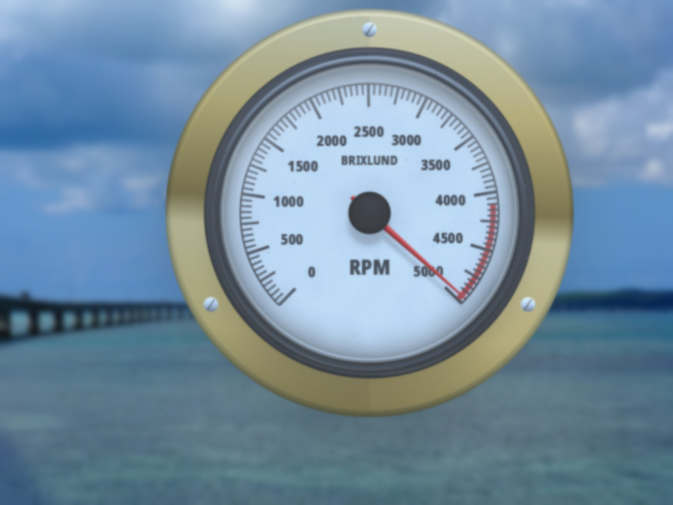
value=4950 unit=rpm
